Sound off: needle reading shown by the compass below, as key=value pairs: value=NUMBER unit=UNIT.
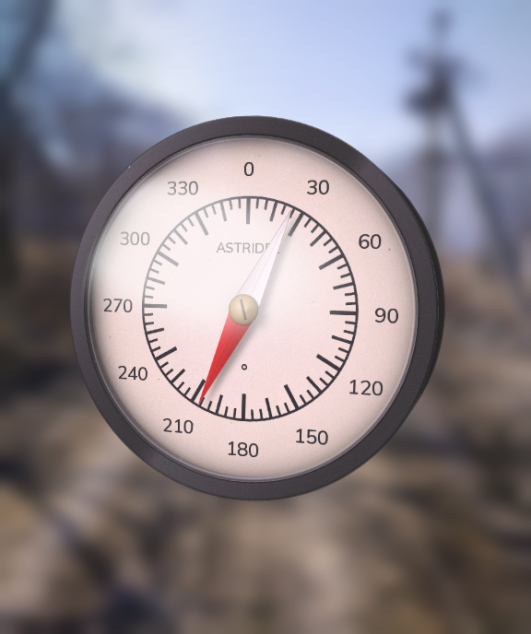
value=205 unit=°
